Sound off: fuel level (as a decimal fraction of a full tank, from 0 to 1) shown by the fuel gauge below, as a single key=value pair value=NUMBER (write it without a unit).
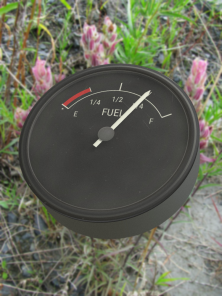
value=0.75
